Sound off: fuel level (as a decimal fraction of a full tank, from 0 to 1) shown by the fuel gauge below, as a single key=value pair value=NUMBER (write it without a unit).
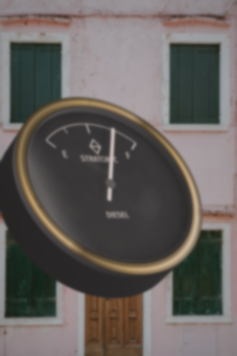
value=0.75
